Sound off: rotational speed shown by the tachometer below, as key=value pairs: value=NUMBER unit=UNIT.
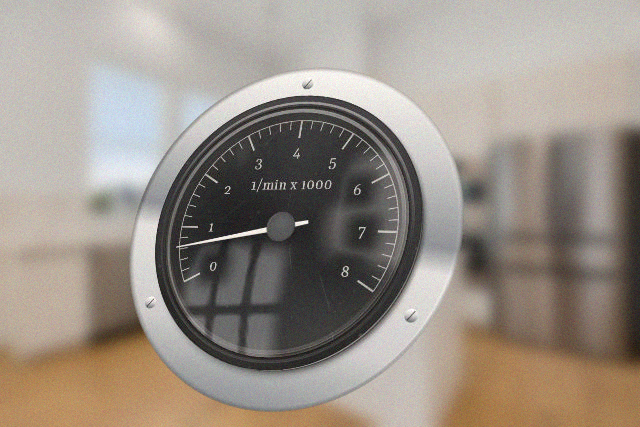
value=600 unit=rpm
